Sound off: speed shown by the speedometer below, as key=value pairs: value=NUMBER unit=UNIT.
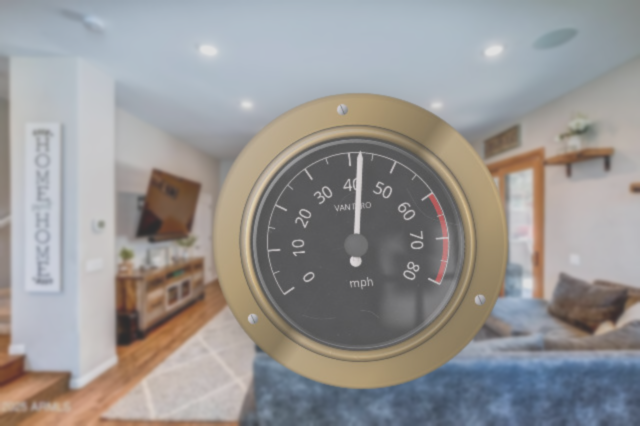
value=42.5 unit=mph
